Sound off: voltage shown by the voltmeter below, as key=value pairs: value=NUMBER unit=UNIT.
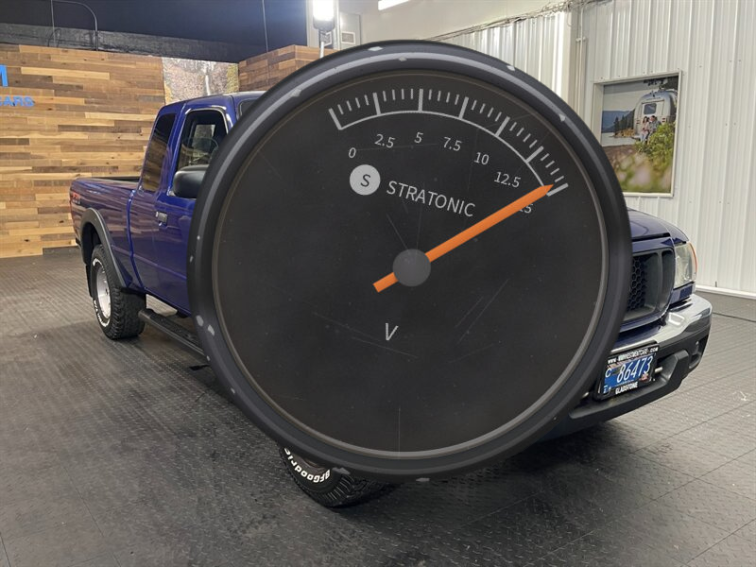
value=14.5 unit=V
